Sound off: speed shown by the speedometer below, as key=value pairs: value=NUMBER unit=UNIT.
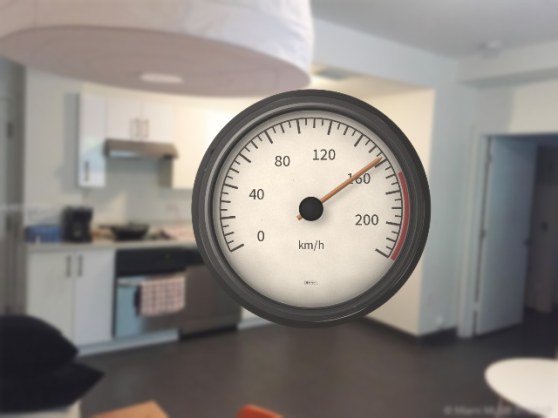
value=157.5 unit=km/h
